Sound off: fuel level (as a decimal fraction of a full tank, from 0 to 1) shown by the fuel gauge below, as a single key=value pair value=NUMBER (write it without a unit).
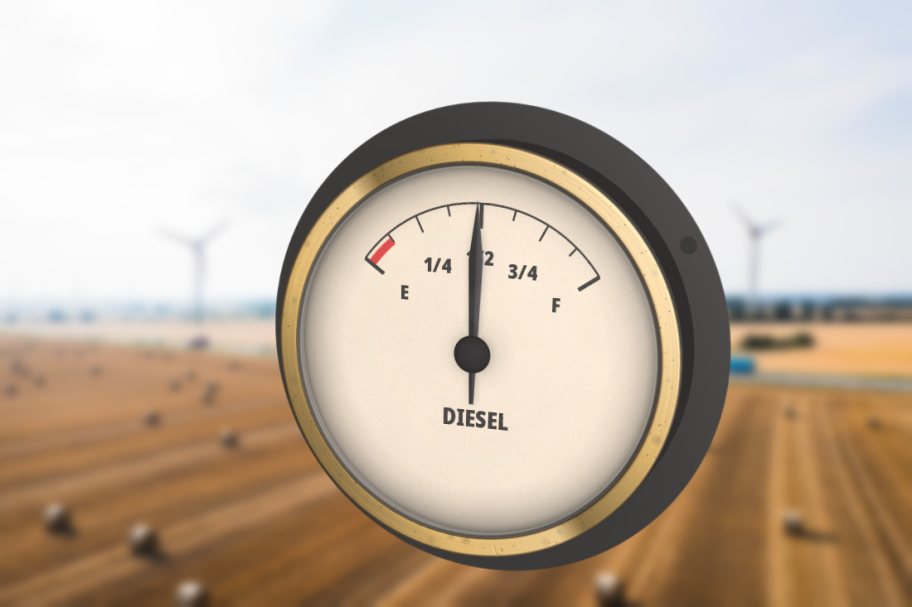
value=0.5
